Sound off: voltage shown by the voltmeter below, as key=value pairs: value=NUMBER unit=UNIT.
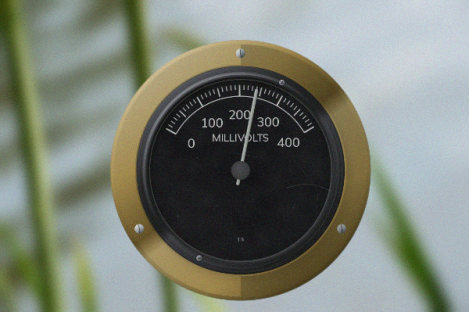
value=240 unit=mV
